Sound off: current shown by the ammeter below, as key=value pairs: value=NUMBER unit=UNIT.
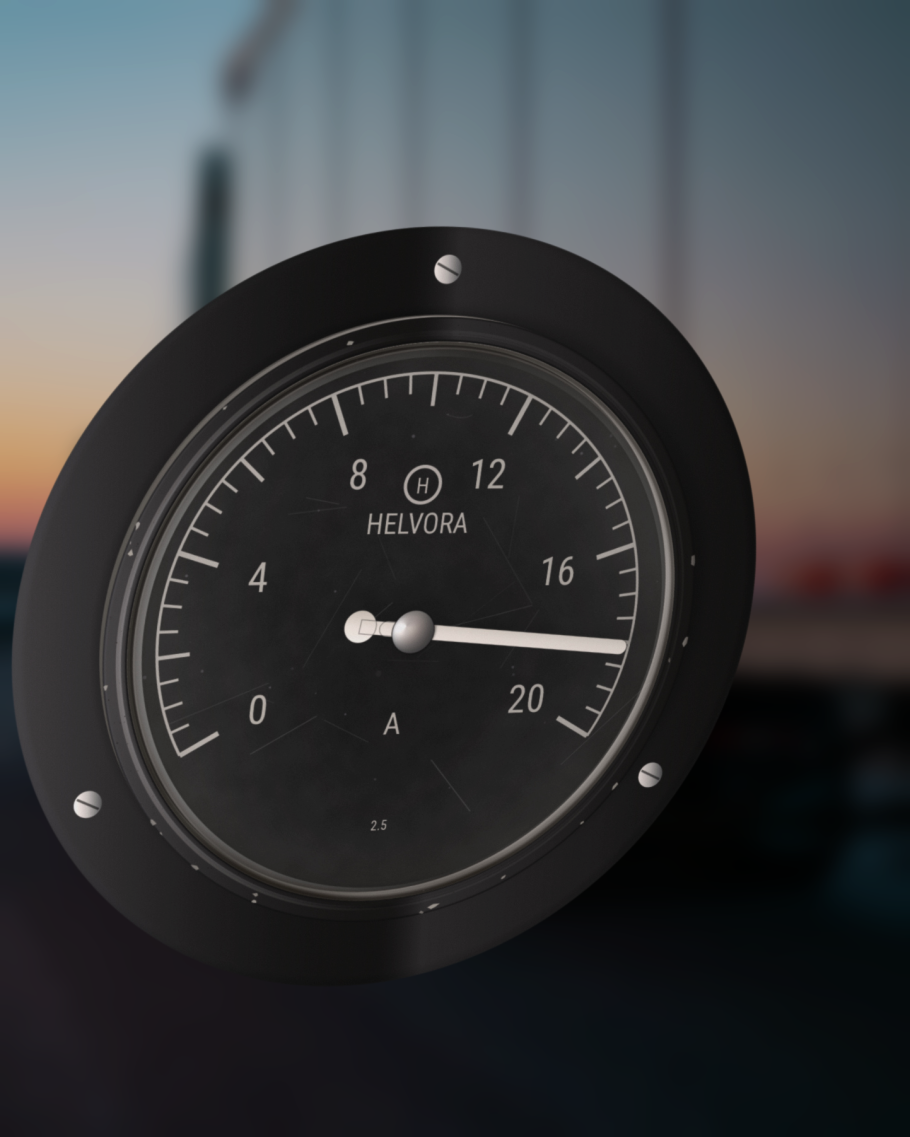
value=18 unit=A
